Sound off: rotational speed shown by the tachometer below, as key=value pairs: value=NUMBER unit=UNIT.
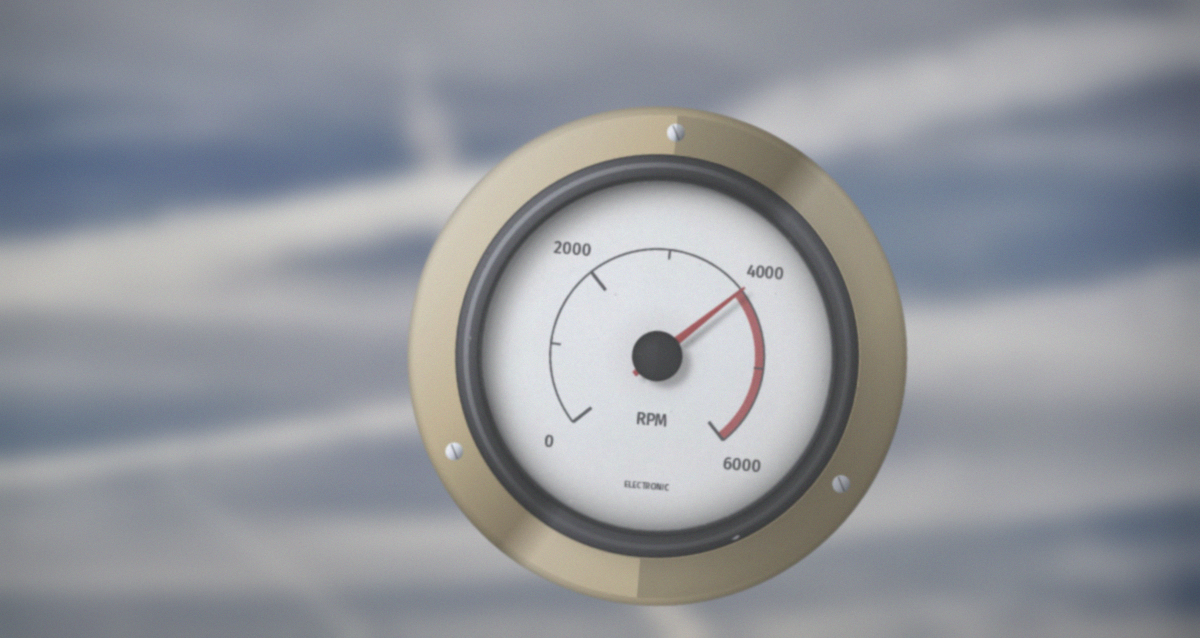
value=4000 unit=rpm
